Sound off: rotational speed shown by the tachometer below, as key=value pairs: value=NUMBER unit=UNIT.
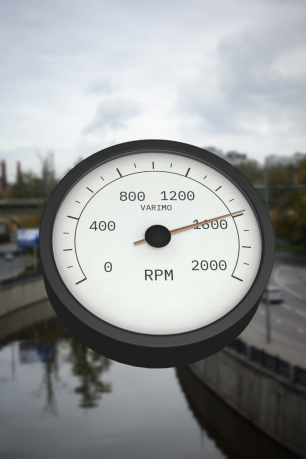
value=1600 unit=rpm
